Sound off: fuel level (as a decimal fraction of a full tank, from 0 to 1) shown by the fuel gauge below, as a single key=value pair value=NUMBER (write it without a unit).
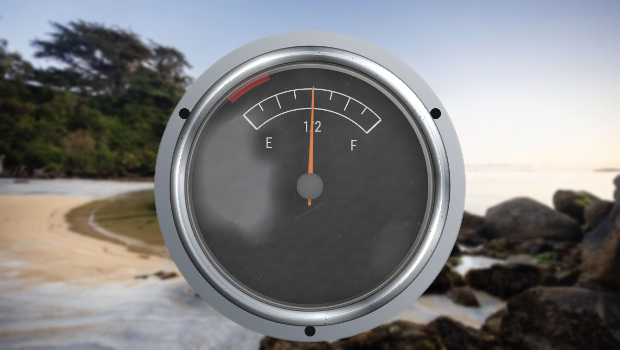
value=0.5
